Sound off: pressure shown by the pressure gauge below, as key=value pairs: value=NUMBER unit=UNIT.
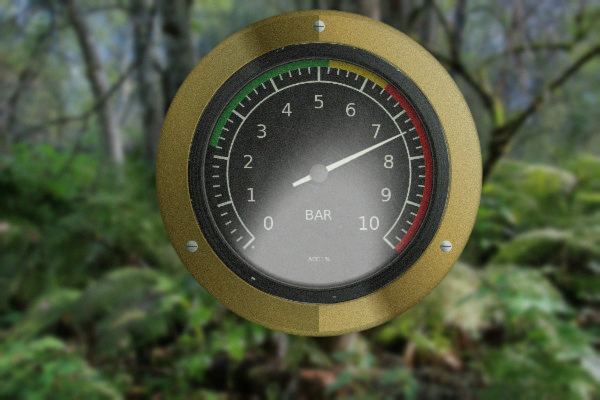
value=7.4 unit=bar
